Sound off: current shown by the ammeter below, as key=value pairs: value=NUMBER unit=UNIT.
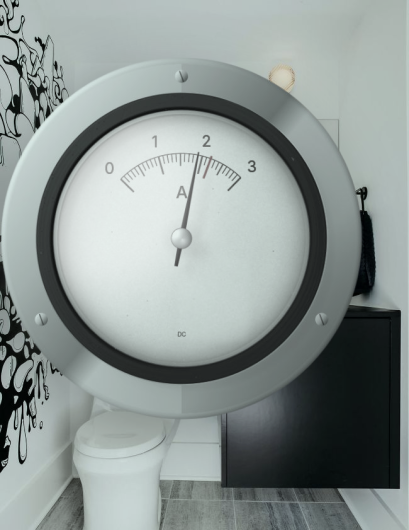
value=1.9 unit=A
